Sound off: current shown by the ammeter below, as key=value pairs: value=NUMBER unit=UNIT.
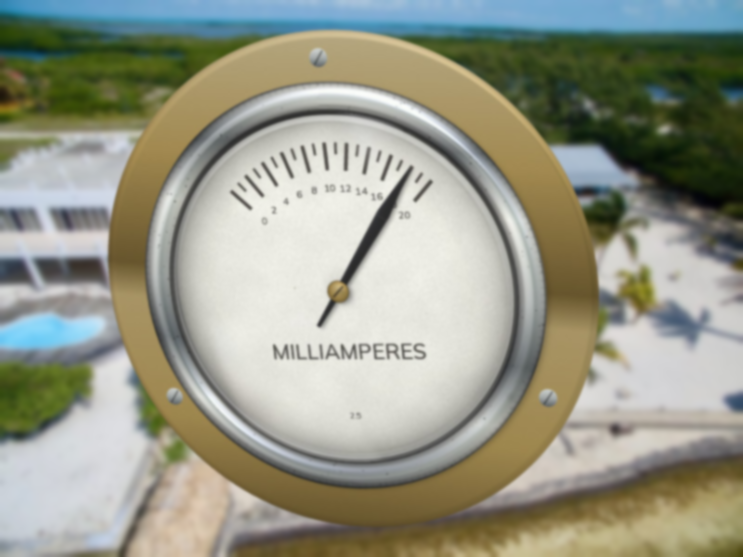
value=18 unit=mA
